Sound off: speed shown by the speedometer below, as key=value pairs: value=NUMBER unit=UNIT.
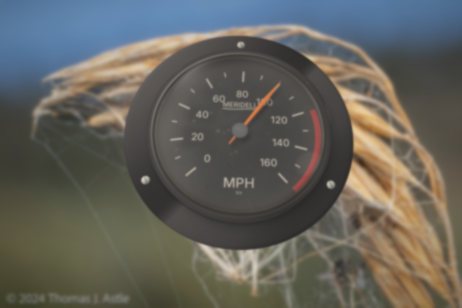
value=100 unit=mph
